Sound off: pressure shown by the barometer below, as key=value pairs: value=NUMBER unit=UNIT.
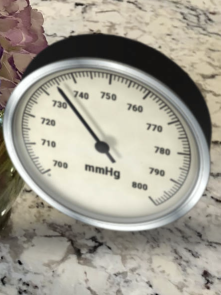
value=735 unit=mmHg
